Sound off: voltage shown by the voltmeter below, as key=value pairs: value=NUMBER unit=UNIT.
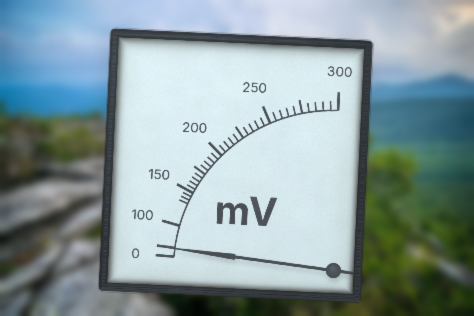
value=50 unit=mV
